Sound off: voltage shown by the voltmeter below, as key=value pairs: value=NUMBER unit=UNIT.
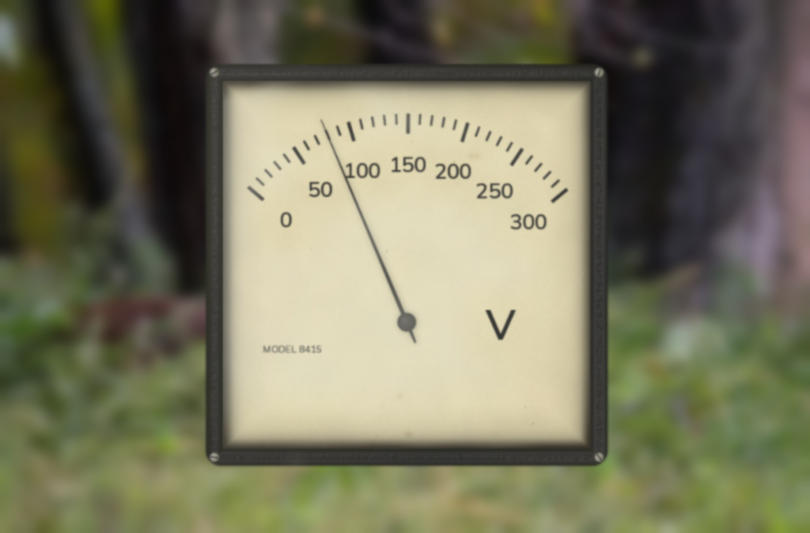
value=80 unit=V
